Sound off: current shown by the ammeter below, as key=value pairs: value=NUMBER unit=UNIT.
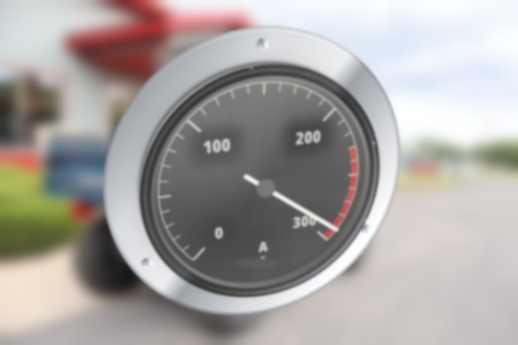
value=290 unit=A
